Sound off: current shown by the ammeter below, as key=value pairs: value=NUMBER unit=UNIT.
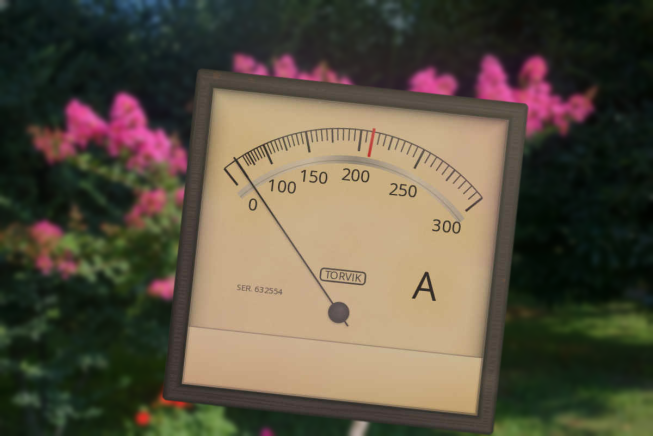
value=50 unit=A
